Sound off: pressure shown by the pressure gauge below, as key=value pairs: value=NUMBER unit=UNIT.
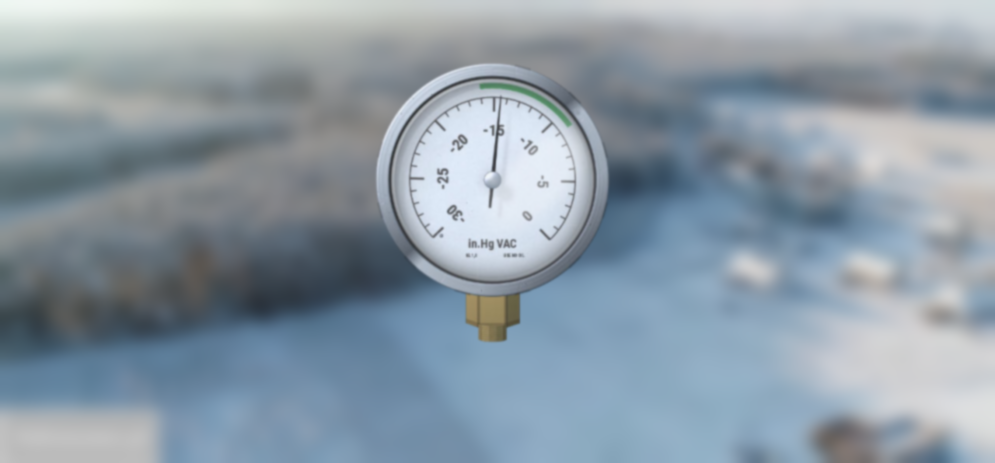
value=-14.5 unit=inHg
